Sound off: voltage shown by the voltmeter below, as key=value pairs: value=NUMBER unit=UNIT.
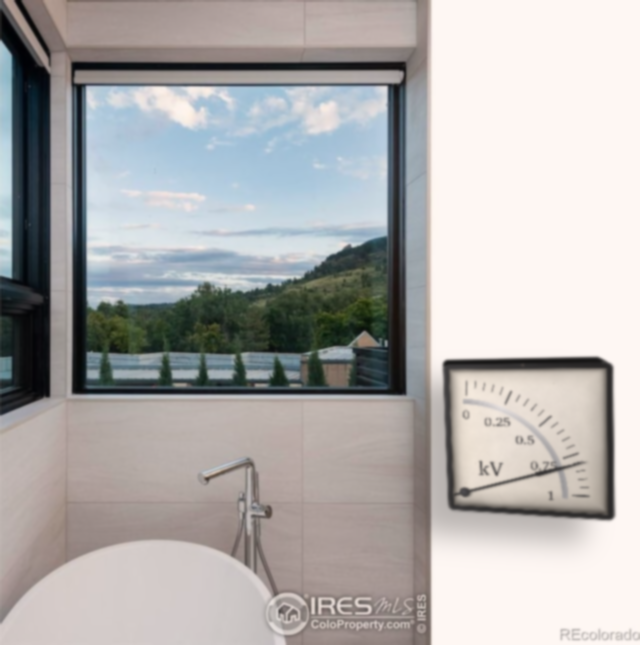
value=0.8 unit=kV
